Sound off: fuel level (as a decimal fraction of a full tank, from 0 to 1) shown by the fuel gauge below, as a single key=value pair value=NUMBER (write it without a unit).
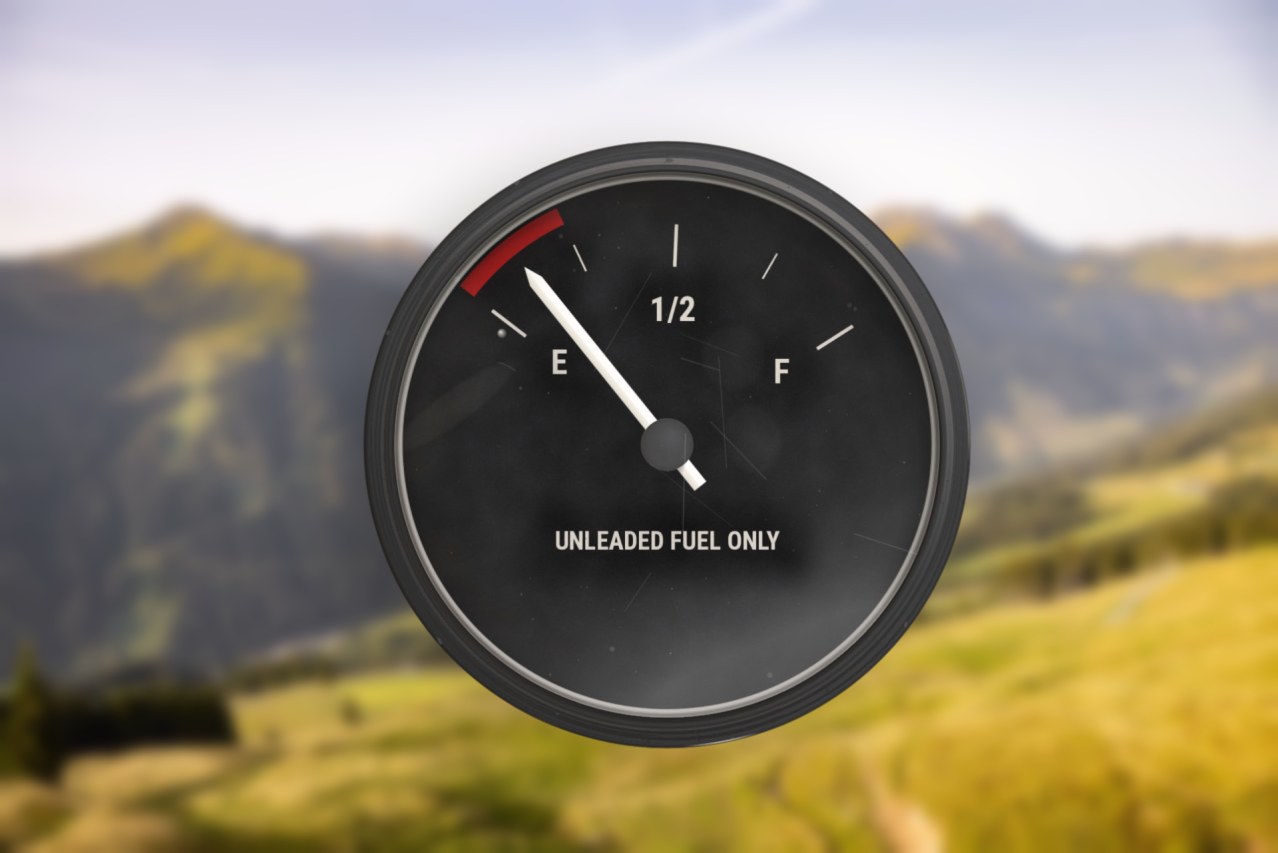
value=0.125
